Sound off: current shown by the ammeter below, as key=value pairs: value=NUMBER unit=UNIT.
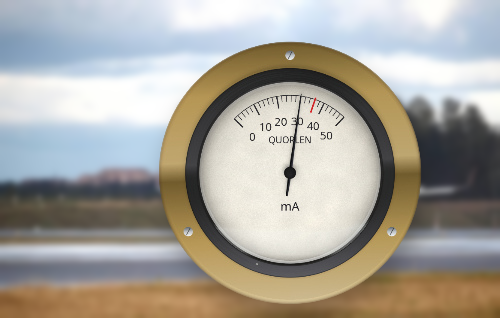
value=30 unit=mA
